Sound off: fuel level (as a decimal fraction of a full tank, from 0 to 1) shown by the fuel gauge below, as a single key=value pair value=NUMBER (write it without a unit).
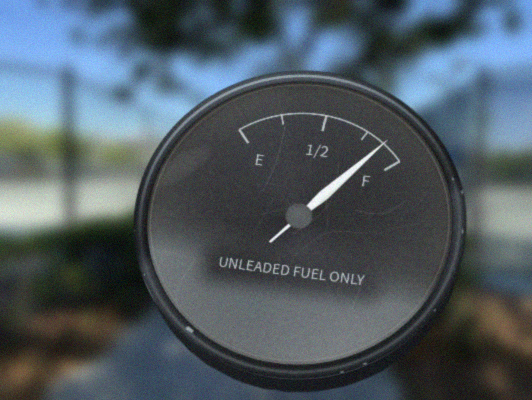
value=0.875
